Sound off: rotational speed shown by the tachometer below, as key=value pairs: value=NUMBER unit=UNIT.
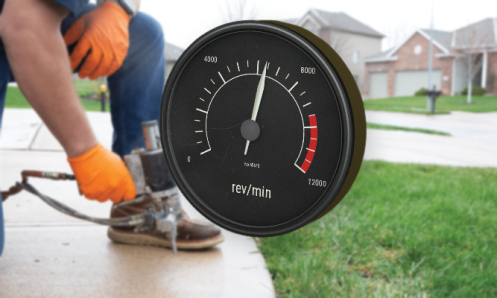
value=6500 unit=rpm
